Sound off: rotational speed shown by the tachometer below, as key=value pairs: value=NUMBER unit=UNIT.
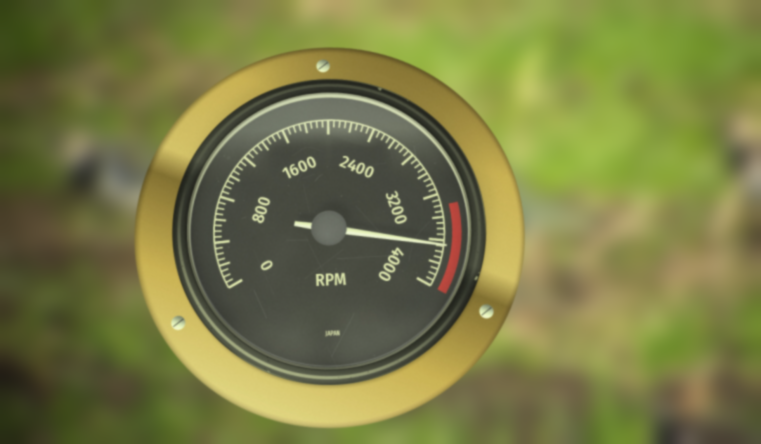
value=3650 unit=rpm
